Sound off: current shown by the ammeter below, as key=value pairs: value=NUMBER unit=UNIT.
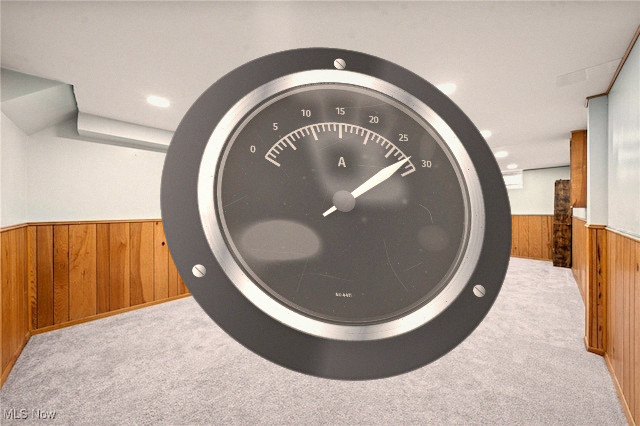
value=28 unit=A
